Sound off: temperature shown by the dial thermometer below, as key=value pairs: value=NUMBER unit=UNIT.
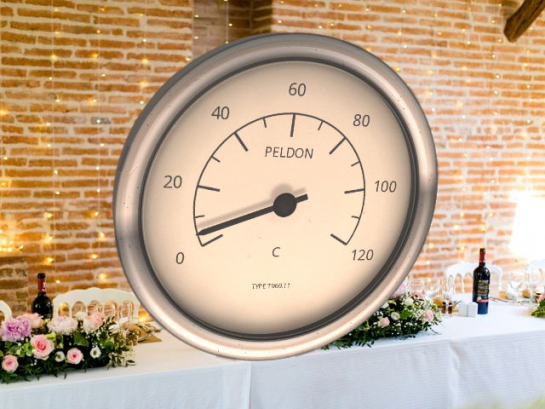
value=5 unit=°C
